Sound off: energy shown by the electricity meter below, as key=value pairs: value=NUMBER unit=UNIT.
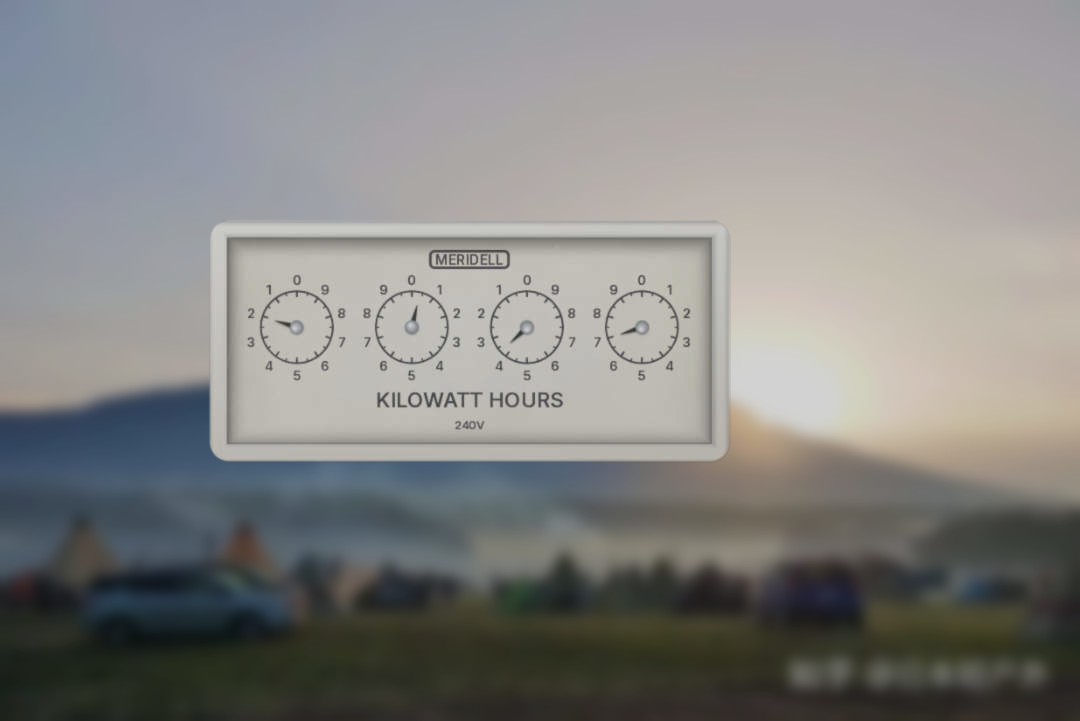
value=2037 unit=kWh
